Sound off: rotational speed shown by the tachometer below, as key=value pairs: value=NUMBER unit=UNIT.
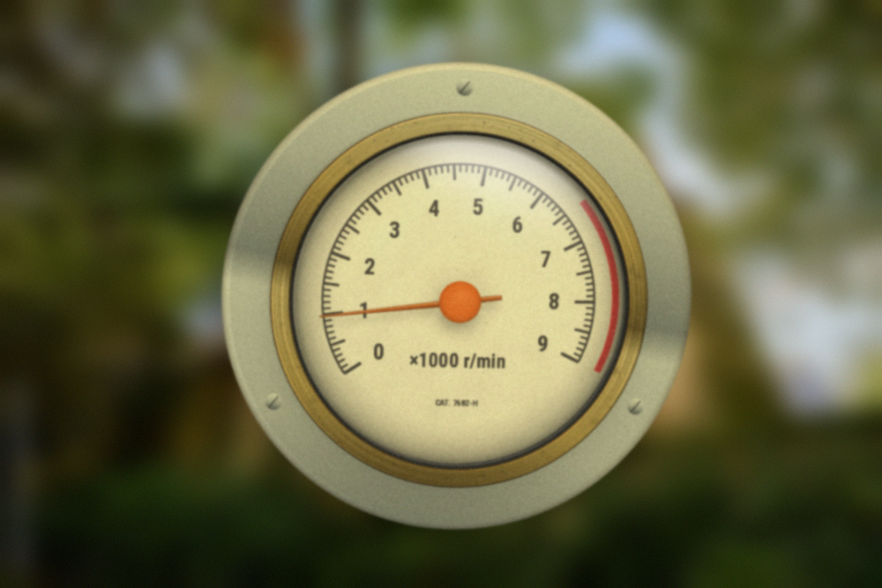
value=1000 unit=rpm
